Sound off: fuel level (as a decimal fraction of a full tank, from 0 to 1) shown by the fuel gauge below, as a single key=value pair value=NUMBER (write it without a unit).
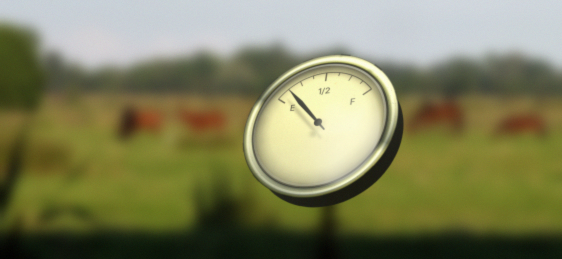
value=0.125
